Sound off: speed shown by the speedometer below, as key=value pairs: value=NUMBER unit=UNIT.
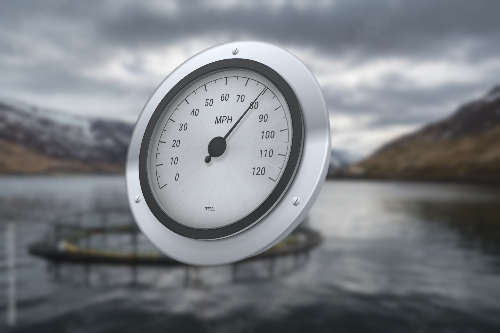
value=80 unit=mph
